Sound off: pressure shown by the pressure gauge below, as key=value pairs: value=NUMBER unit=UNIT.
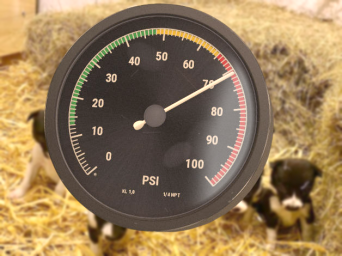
value=71 unit=psi
